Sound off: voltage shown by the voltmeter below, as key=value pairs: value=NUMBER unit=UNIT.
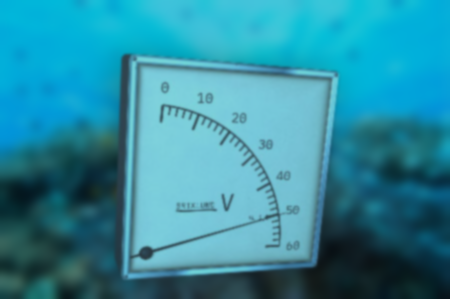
value=50 unit=V
